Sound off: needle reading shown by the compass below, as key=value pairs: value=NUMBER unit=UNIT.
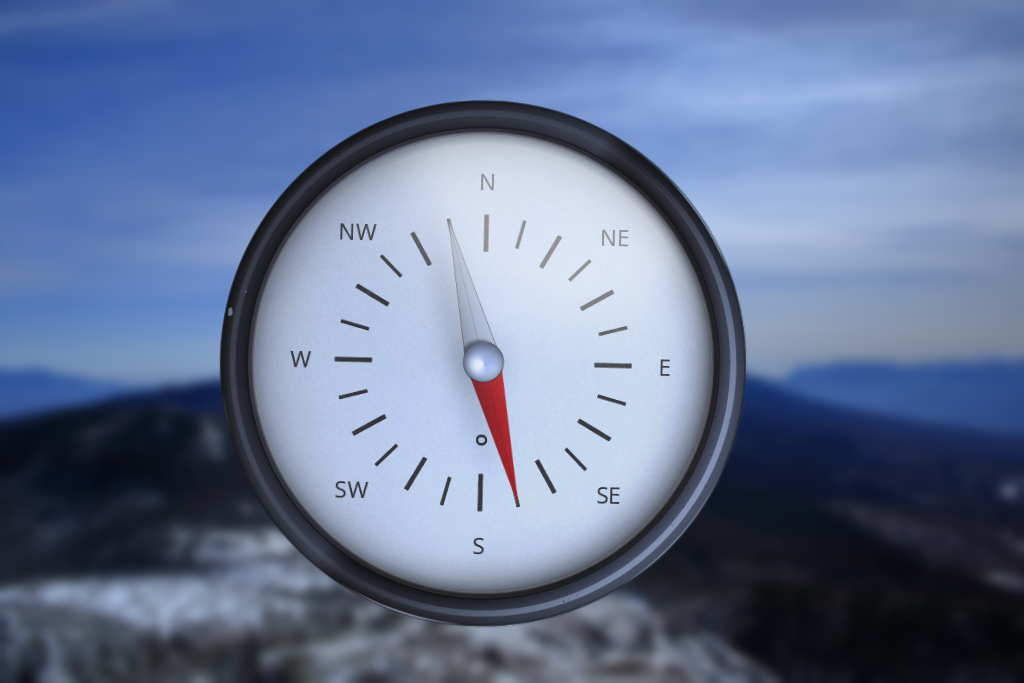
value=165 unit=°
